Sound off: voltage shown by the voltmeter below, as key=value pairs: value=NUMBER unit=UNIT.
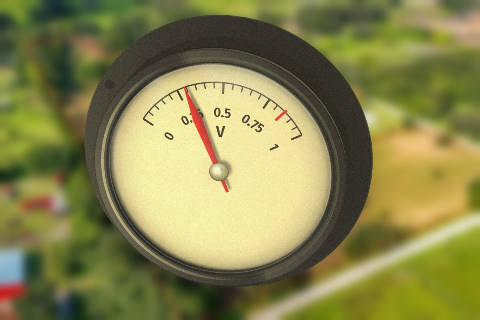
value=0.3 unit=V
